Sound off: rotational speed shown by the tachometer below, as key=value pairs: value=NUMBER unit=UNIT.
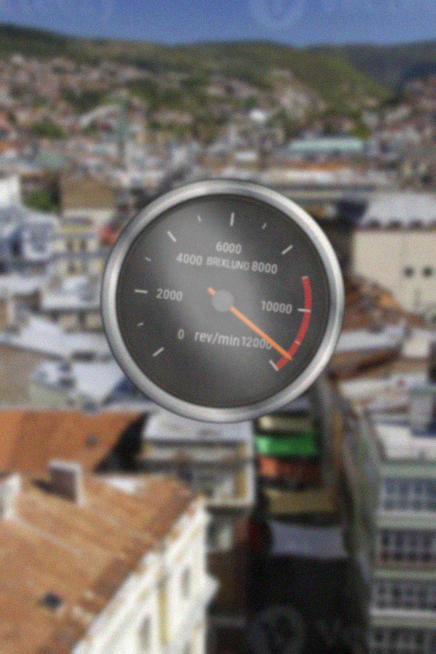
value=11500 unit=rpm
